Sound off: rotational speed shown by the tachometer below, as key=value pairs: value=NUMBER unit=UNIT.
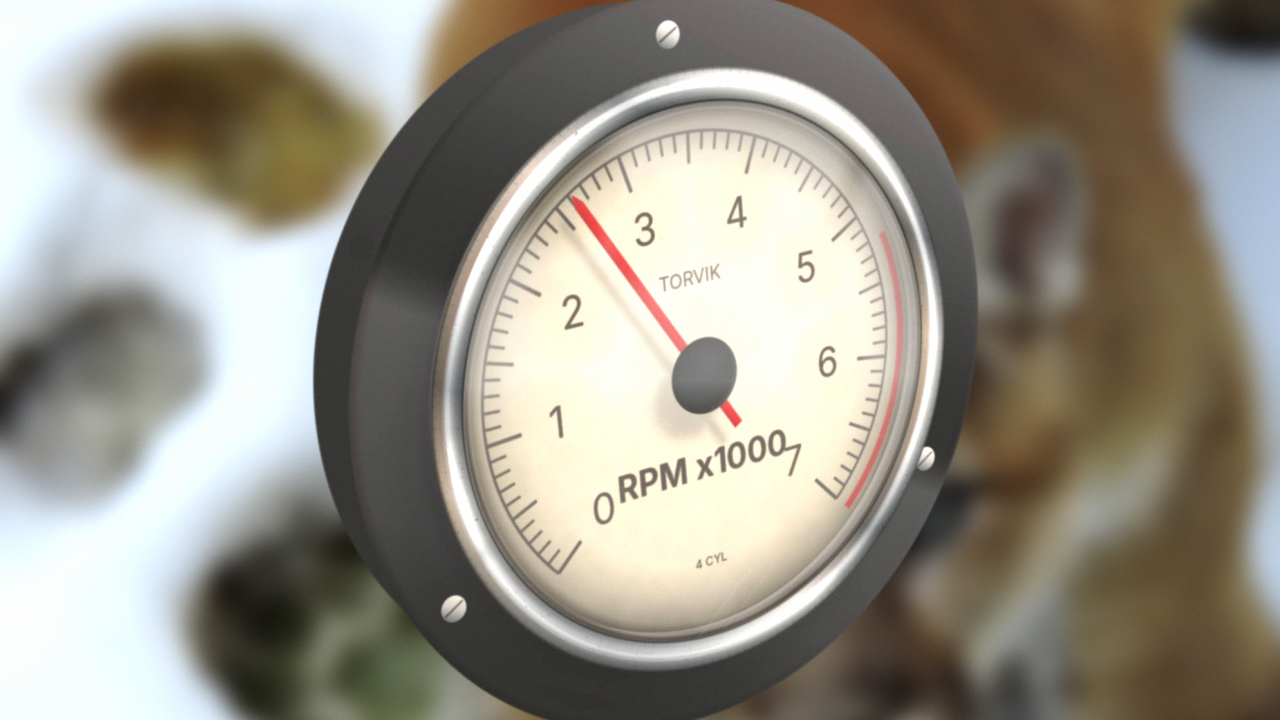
value=2600 unit=rpm
